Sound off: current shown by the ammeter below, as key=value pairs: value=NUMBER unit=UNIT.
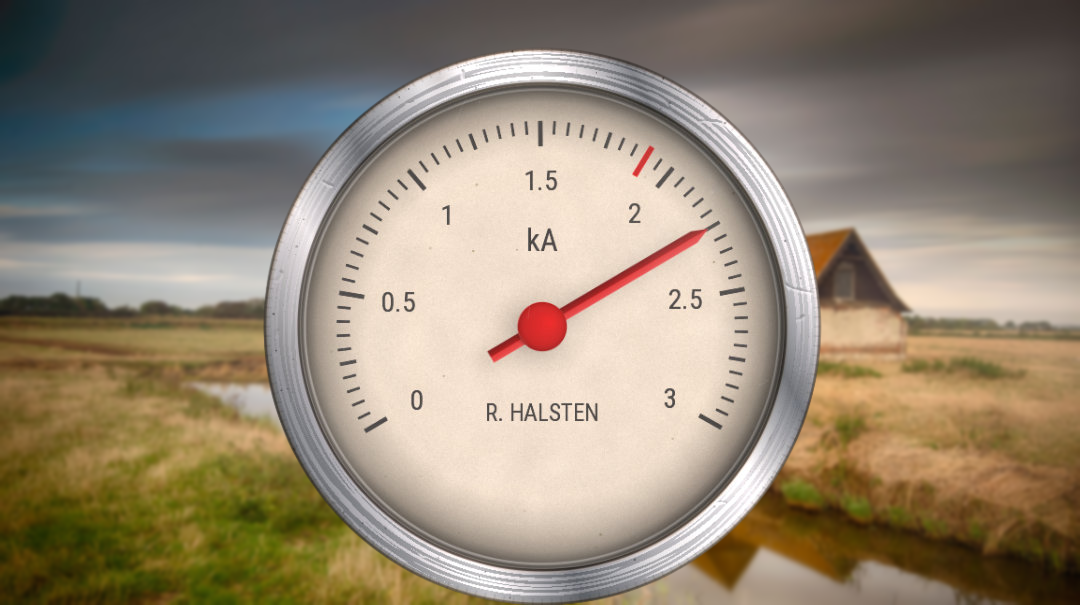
value=2.25 unit=kA
